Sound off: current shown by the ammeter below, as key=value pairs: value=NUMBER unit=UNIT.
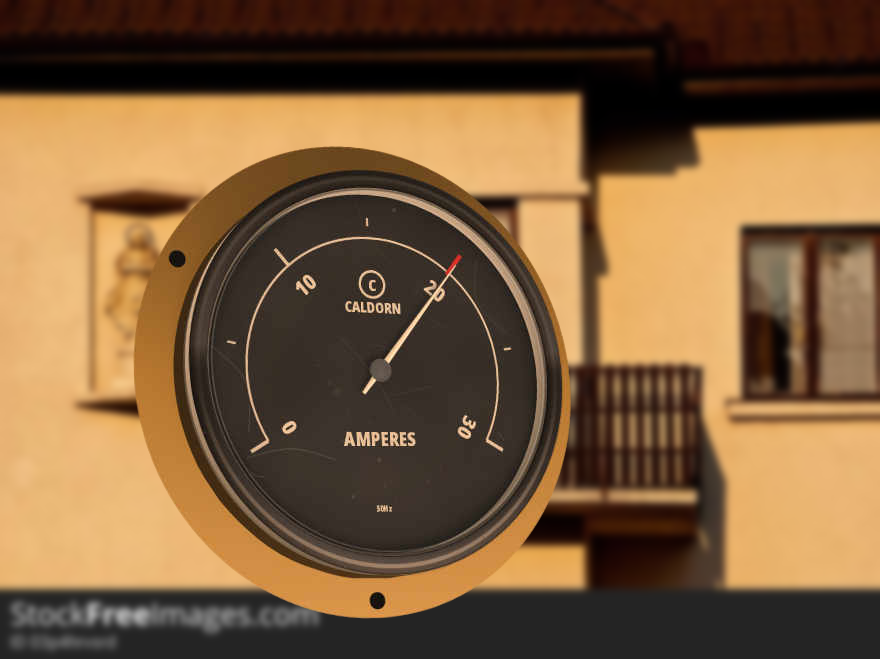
value=20 unit=A
